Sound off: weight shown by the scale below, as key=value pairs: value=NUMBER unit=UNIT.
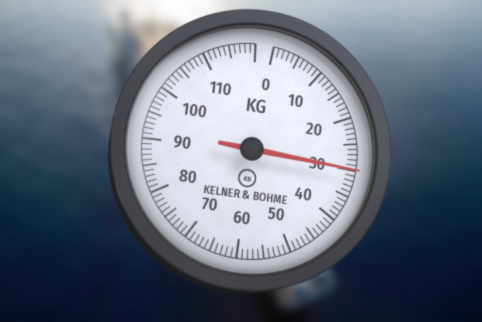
value=30 unit=kg
